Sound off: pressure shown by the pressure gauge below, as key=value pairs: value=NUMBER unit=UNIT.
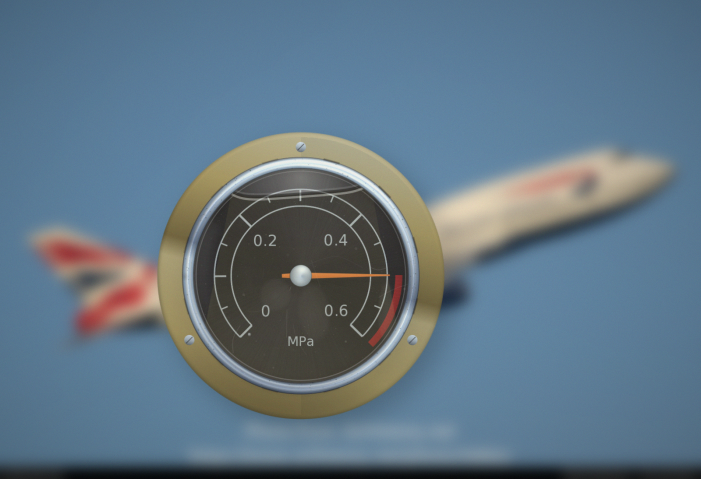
value=0.5 unit=MPa
